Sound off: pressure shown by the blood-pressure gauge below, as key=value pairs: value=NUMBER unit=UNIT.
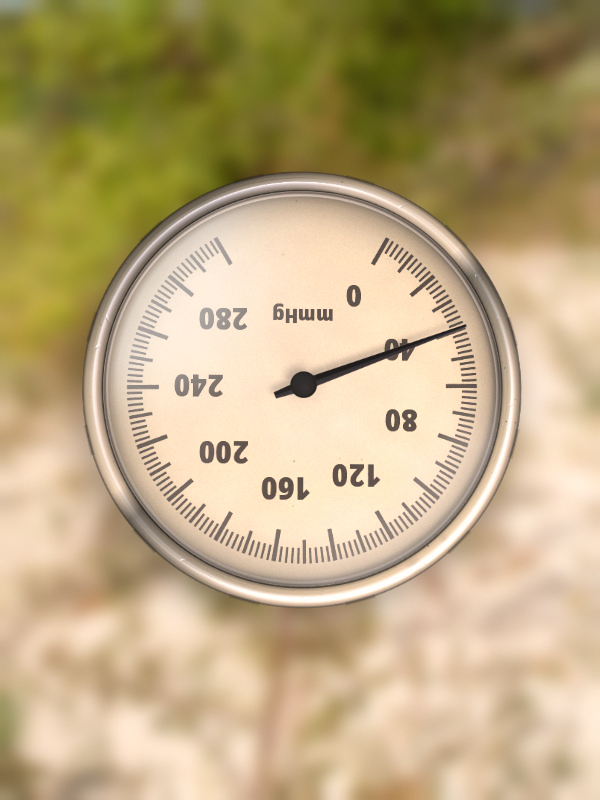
value=40 unit=mmHg
